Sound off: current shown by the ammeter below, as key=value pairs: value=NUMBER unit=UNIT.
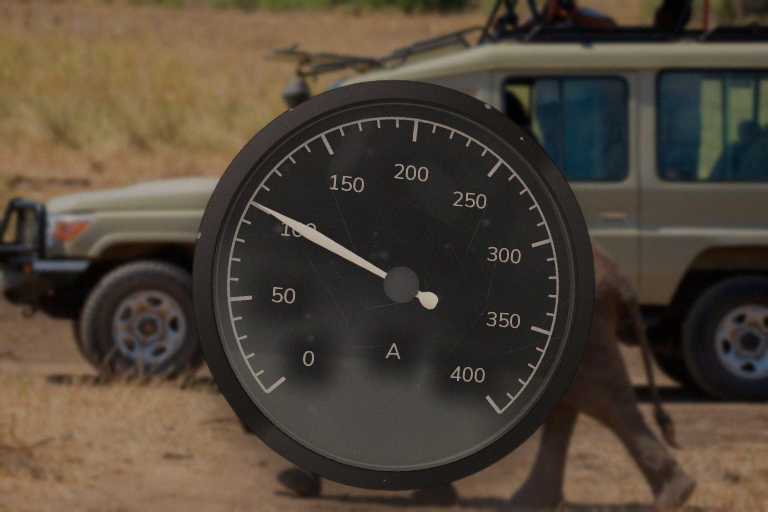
value=100 unit=A
